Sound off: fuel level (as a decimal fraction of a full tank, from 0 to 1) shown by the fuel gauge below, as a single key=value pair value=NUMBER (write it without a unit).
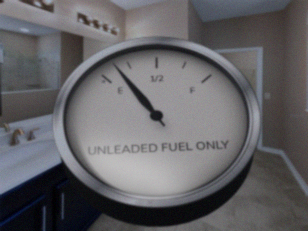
value=0.125
